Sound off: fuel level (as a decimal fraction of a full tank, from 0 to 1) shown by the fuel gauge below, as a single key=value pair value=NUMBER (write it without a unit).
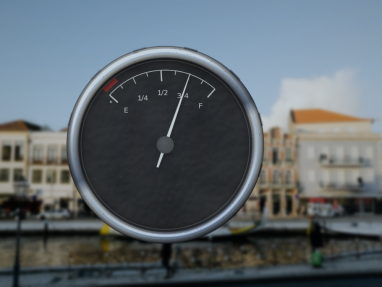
value=0.75
